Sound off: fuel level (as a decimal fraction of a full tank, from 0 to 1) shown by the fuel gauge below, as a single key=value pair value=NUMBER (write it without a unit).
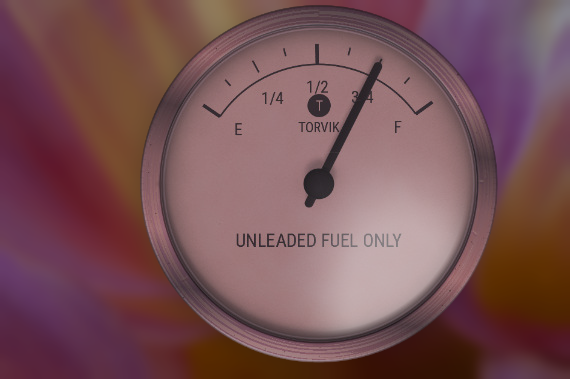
value=0.75
